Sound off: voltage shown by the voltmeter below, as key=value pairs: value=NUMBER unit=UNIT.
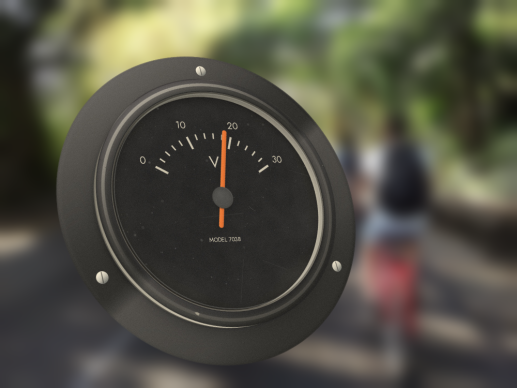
value=18 unit=V
